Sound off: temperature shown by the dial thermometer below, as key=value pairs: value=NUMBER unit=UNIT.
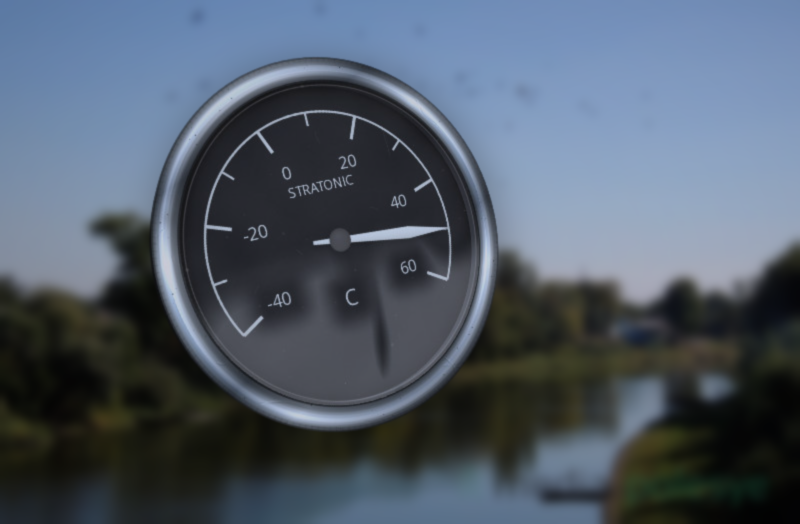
value=50 unit=°C
